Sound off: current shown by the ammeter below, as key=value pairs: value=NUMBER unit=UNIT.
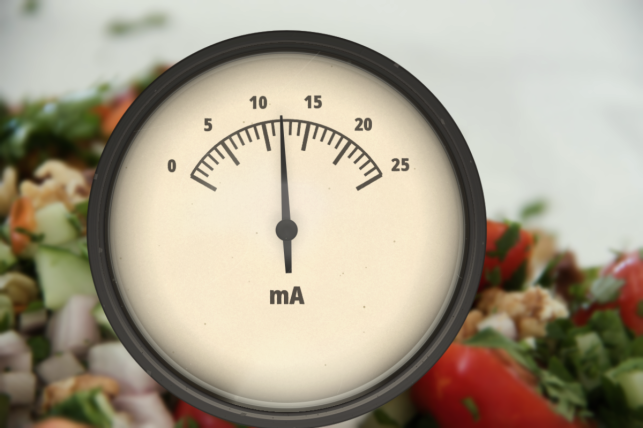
value=12 unit=mA
